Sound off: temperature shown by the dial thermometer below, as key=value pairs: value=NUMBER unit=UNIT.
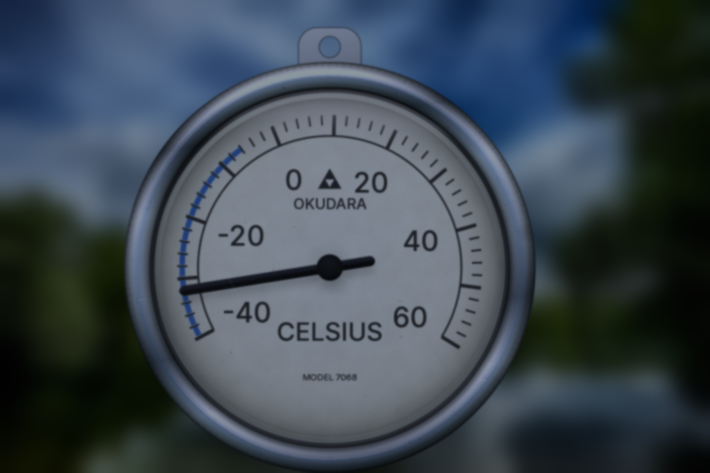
value=-32 unit=°C
